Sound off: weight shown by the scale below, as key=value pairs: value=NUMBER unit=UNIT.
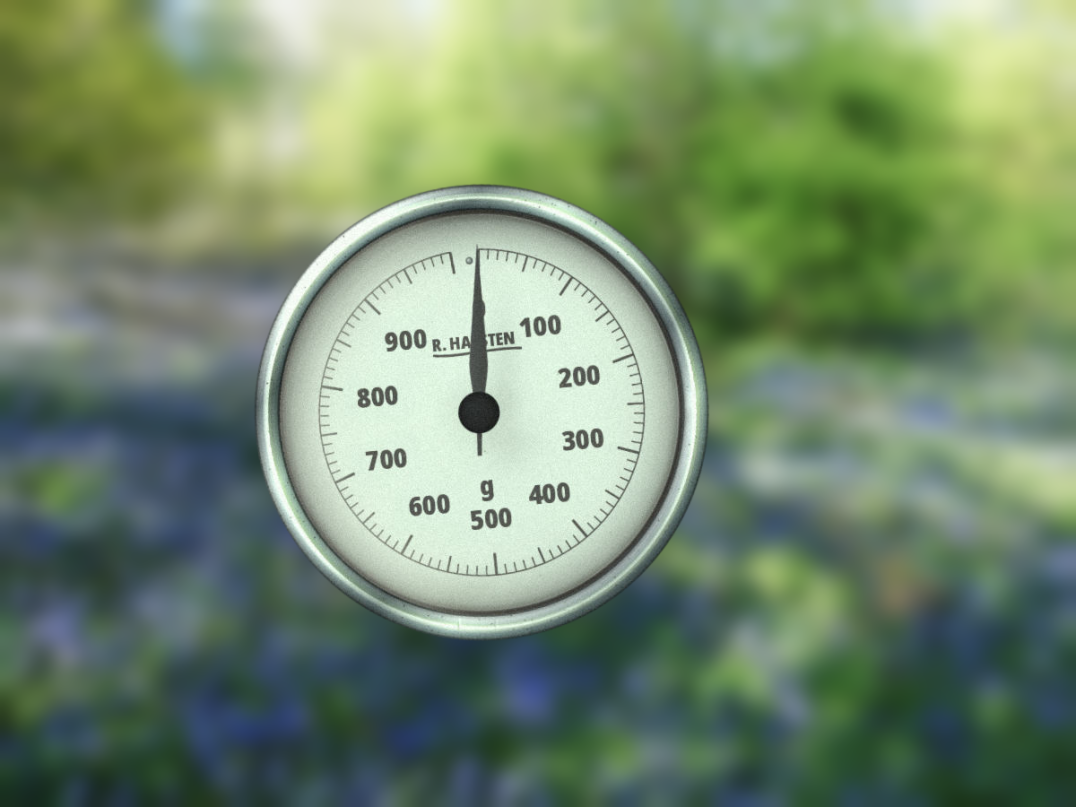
value=0 unit=g
